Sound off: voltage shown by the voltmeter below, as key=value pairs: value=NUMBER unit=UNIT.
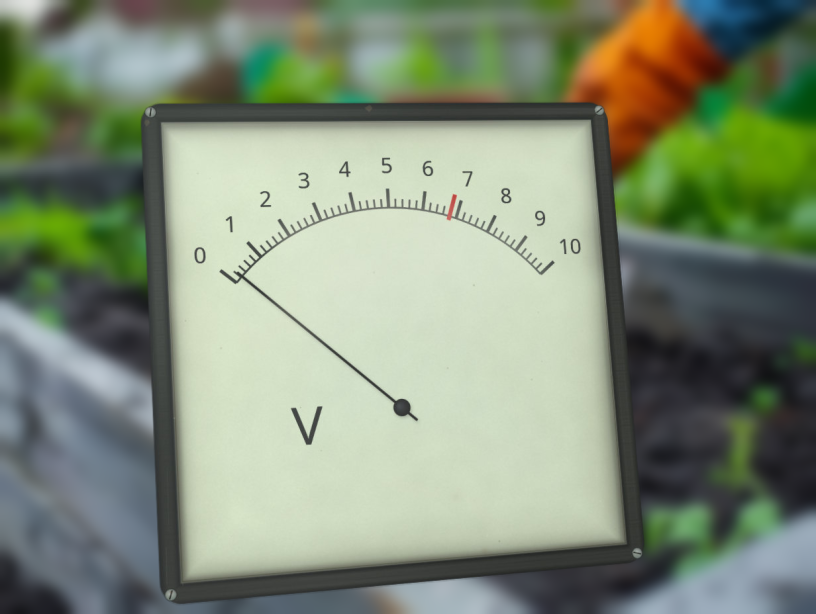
value=0.2 unit=V
